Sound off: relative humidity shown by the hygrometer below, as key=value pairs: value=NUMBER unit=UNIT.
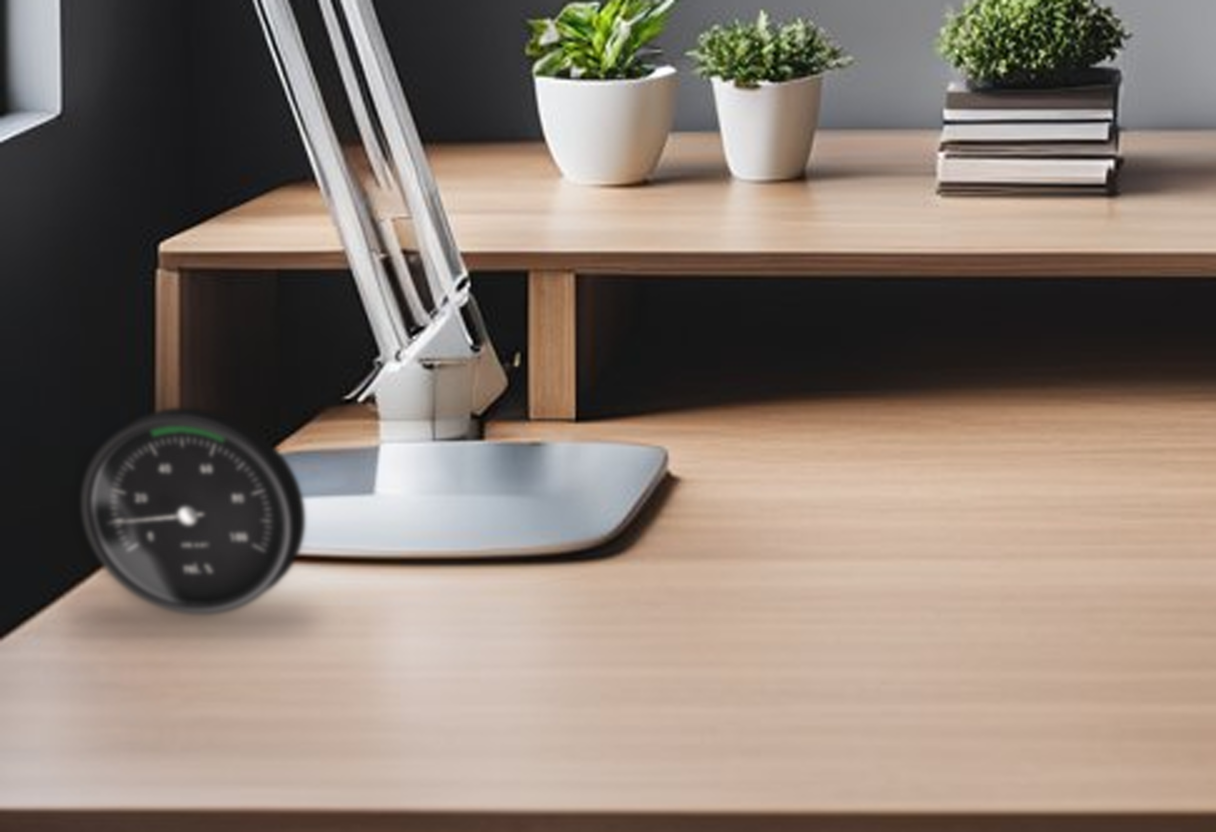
value=10 unit=%
